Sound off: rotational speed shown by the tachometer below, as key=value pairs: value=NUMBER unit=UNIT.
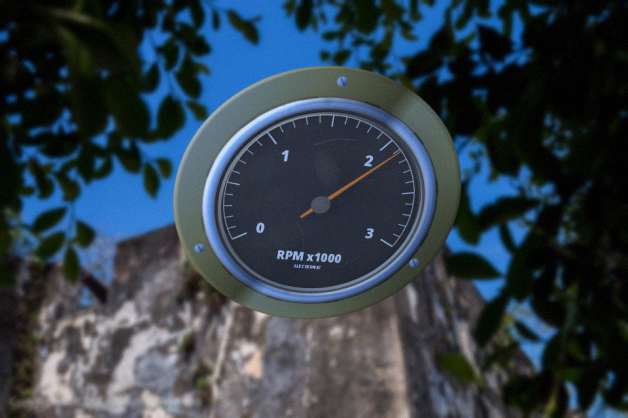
value=2100 unit=rpm
